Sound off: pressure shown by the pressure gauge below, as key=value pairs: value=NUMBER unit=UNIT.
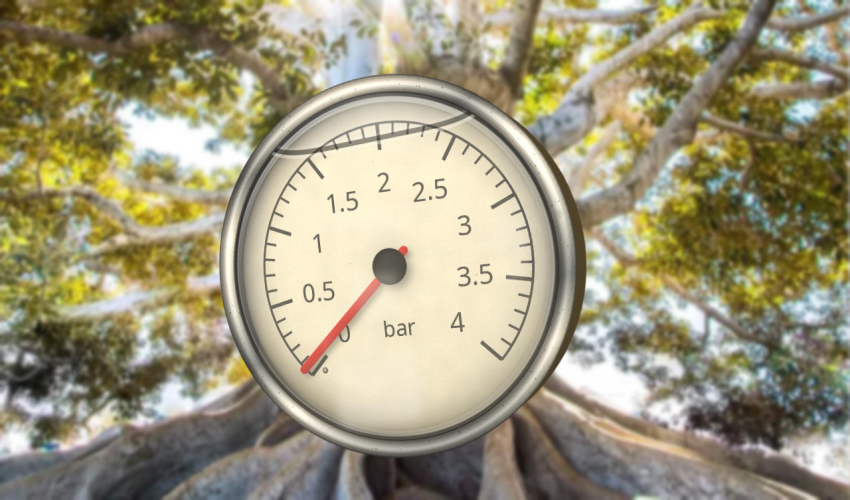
value=0.05 unit=bar
